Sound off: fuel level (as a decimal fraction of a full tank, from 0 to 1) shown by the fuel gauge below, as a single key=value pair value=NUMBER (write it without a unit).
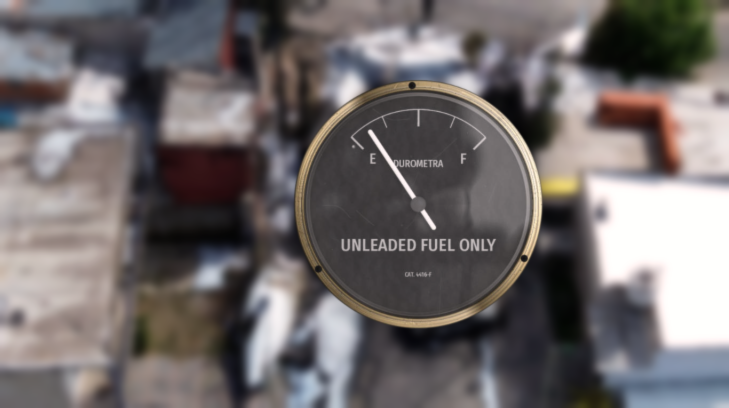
value=0.125
